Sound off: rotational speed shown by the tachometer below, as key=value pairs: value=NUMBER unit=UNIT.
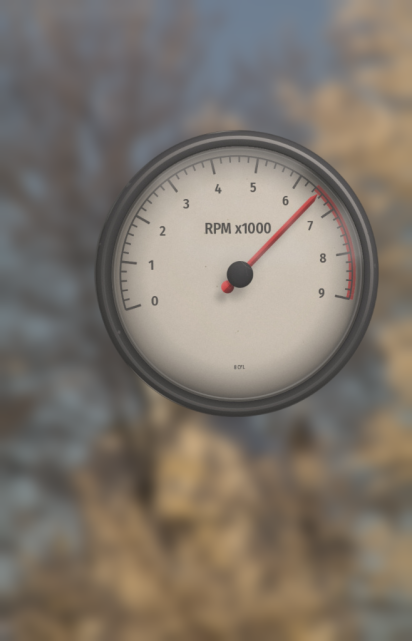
value=6500 unit=rpm
